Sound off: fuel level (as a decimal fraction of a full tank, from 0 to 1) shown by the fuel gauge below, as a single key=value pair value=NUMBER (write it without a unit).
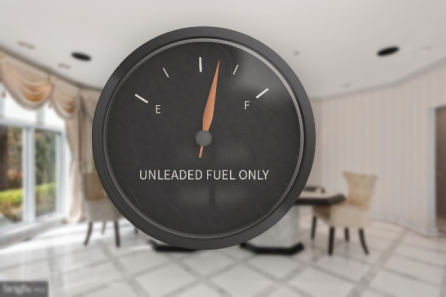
value=0.625
